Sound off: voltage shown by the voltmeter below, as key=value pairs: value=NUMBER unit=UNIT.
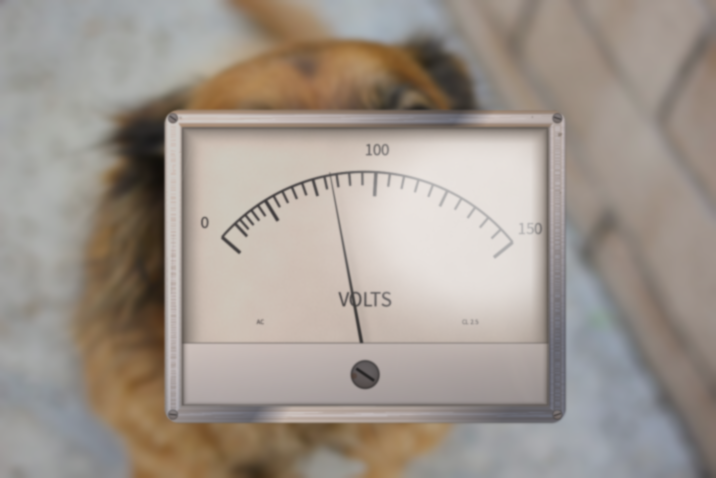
value=82.5 unit=V
